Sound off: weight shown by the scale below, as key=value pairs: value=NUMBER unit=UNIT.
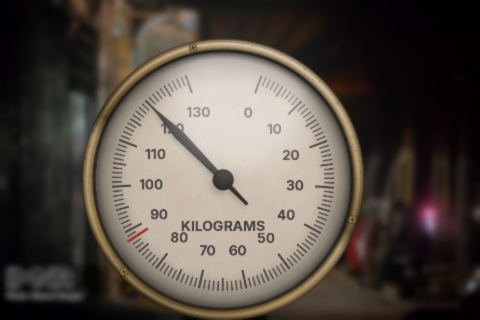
value=120 unit=kg
